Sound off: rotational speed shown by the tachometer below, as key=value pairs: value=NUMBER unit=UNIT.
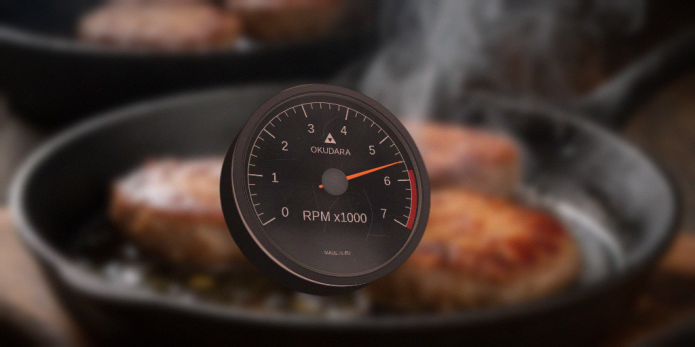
value=5600 unit=rpm
